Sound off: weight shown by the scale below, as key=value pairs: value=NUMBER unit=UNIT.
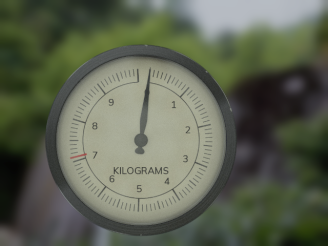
value=0 unit=kg
